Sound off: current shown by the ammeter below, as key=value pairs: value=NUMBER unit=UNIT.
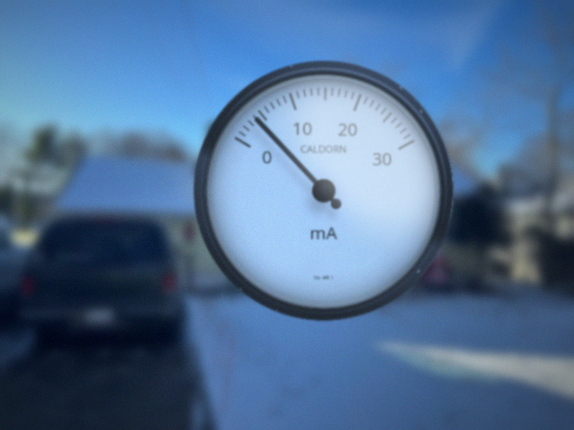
value=4 unit=mA
